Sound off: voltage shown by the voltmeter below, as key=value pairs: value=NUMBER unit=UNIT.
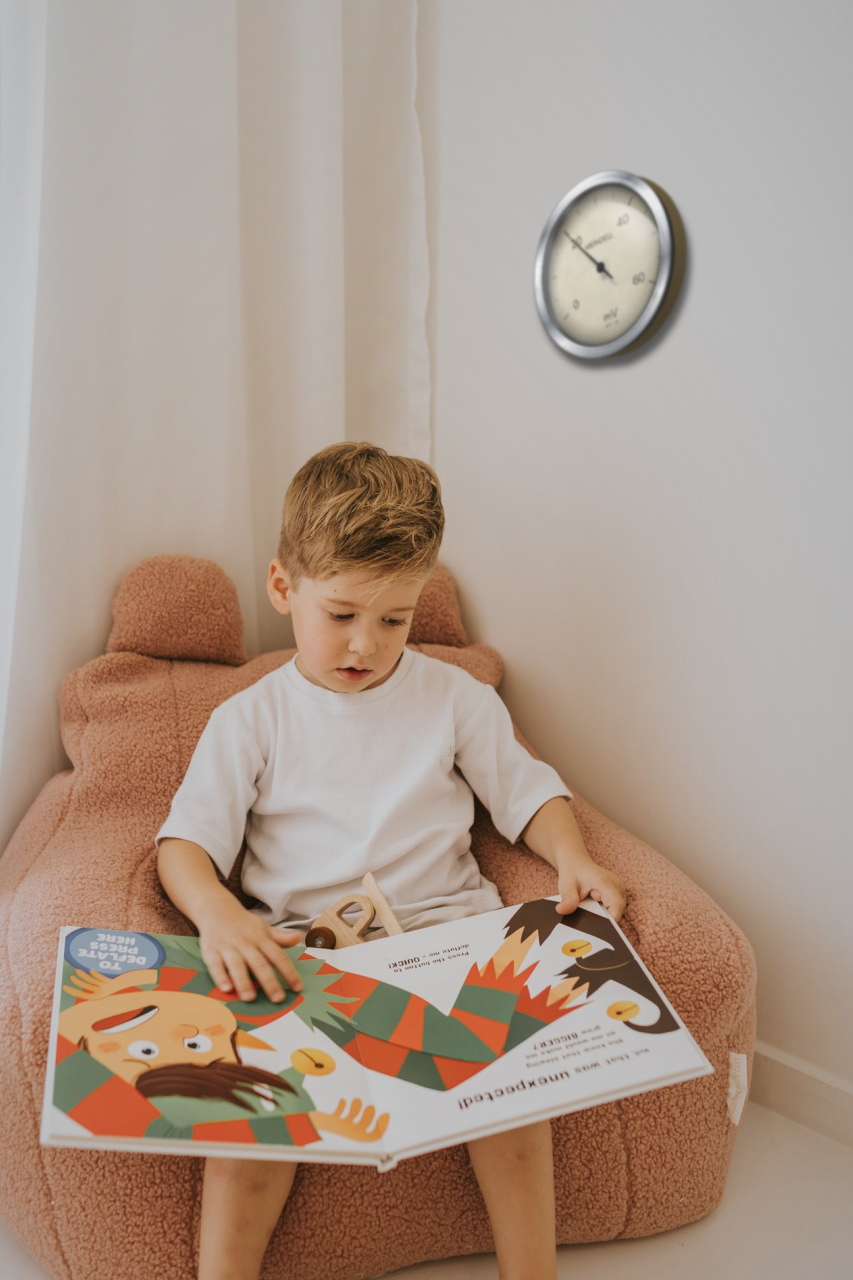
value=20 unit=mV
